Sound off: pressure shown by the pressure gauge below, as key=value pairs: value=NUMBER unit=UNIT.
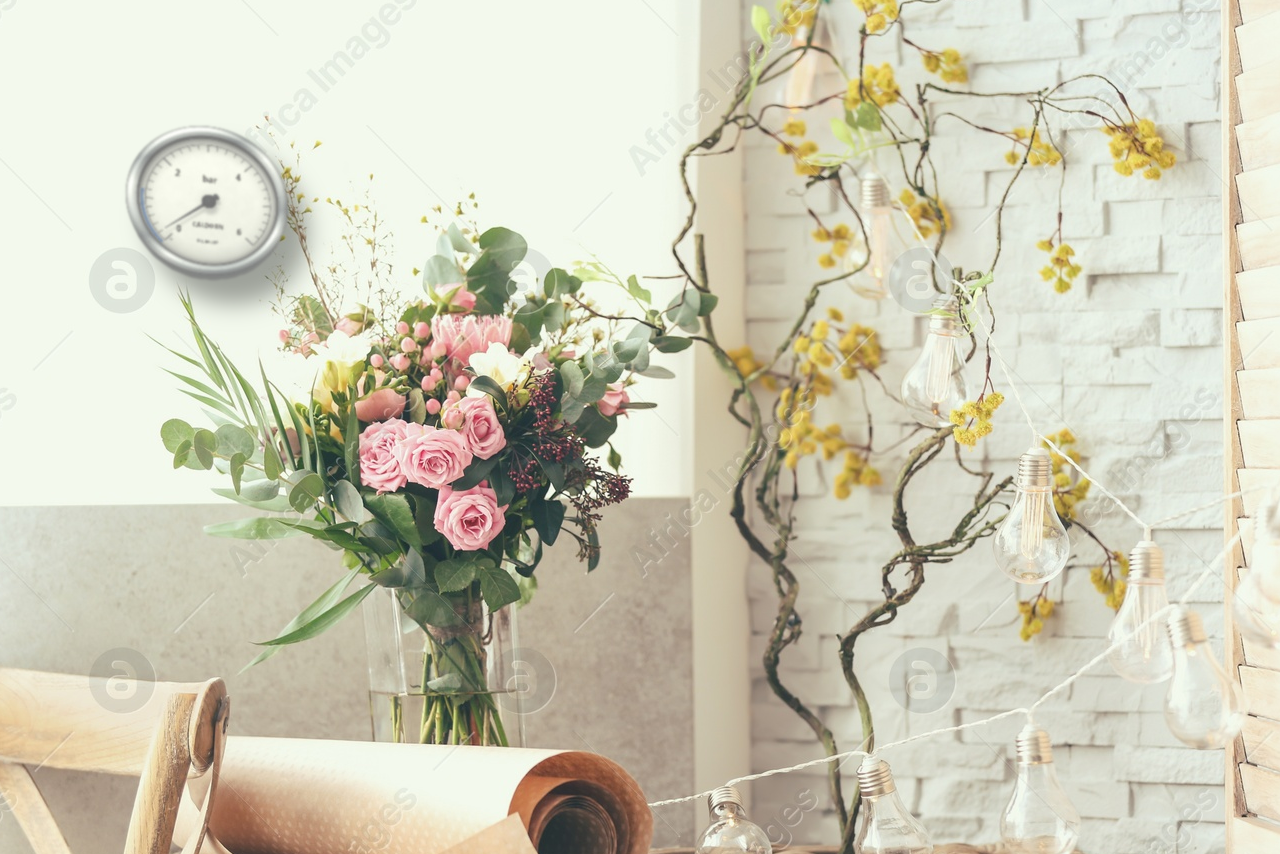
value=0.2 unit=bar
